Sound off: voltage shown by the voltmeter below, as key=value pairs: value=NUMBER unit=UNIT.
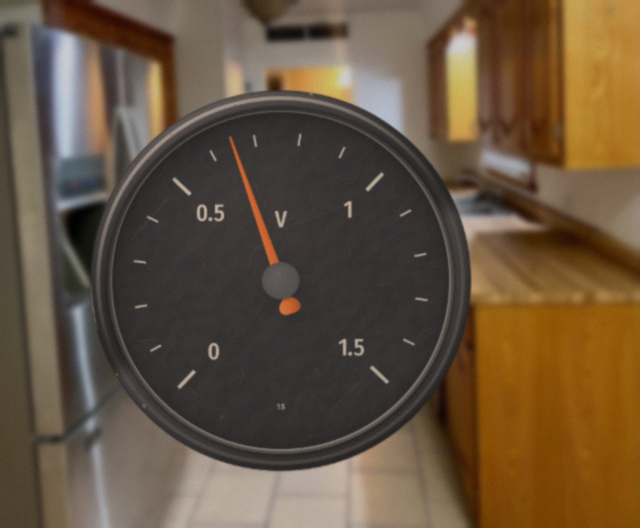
value=0.65 unit=V
